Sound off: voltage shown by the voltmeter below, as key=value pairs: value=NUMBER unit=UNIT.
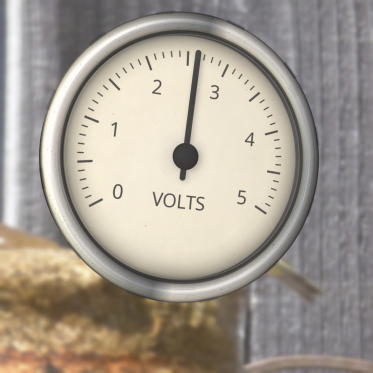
value=2.6 unit=V
